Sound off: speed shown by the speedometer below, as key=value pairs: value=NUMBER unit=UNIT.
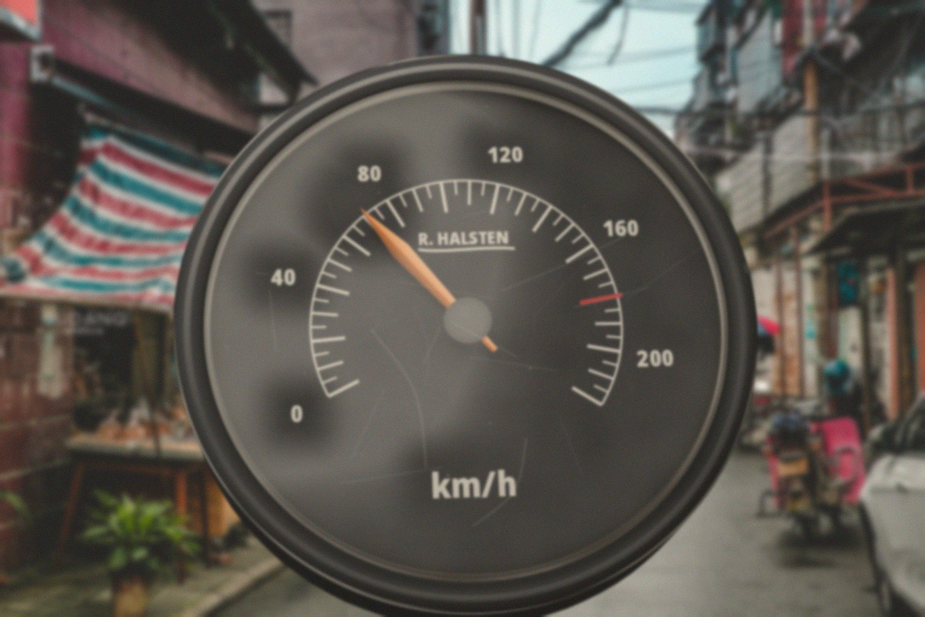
value=70 unit=km/h
